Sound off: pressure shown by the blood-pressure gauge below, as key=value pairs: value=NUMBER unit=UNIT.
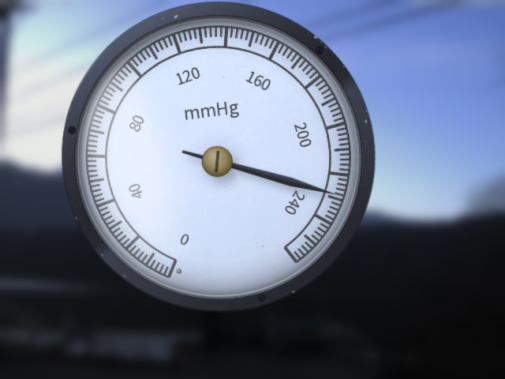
value=228 unit=mmHg
